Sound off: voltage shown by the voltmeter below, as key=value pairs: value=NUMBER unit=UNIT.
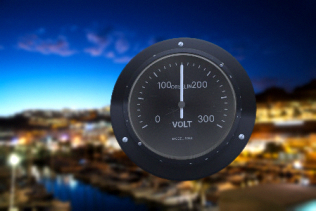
value=150 unit=V
